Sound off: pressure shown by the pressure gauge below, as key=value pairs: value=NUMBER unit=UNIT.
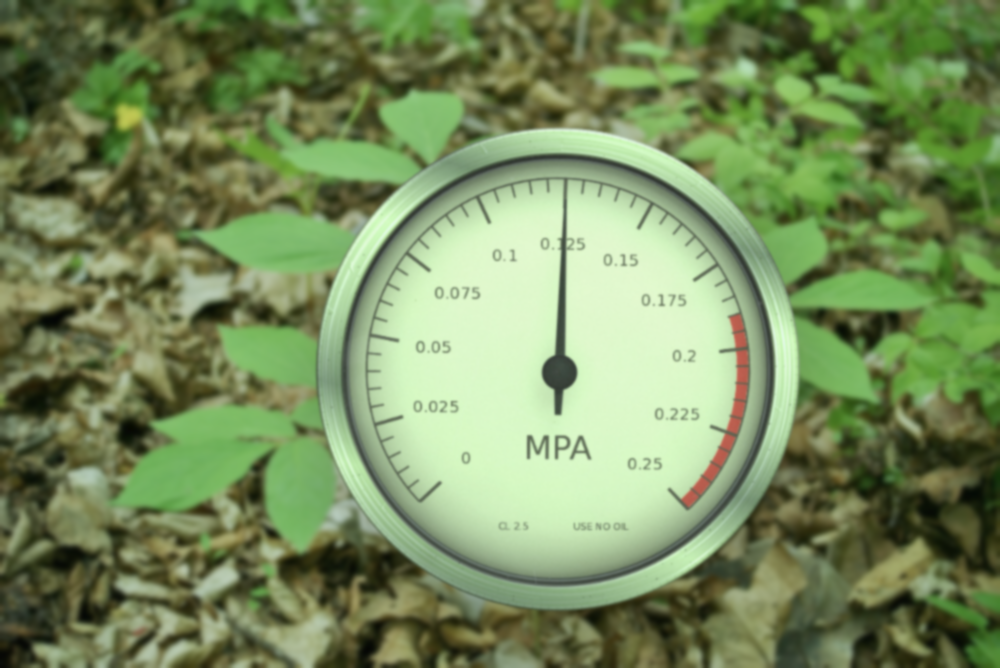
value=0.125 unit=MPa
